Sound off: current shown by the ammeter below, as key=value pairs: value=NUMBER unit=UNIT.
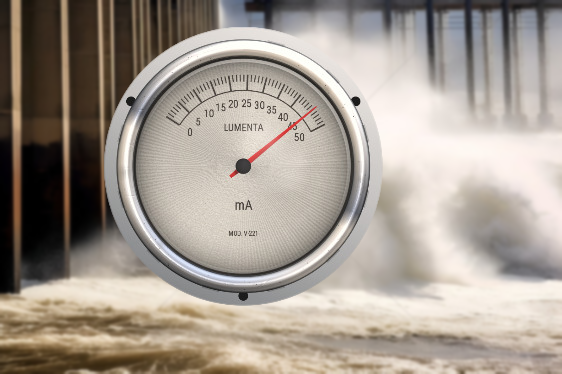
value=45 unit=mA
